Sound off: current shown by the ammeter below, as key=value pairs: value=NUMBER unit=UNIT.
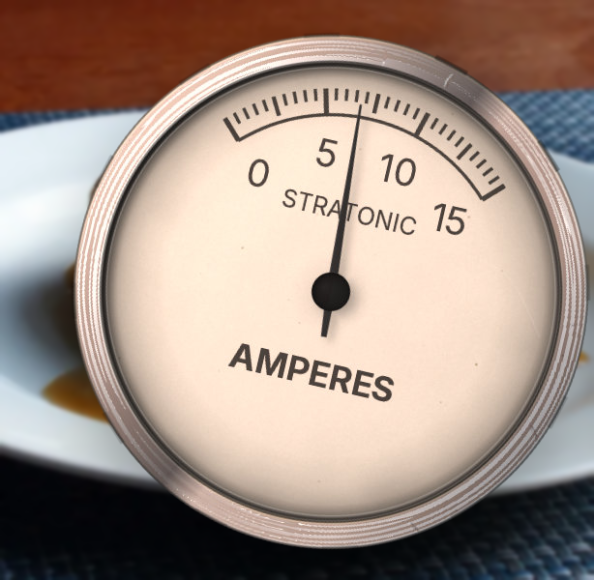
value=6.75 unit=A
